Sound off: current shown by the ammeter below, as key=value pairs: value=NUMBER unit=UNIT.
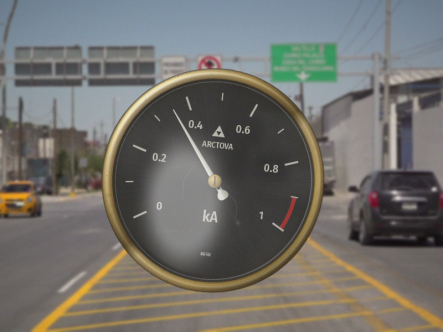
value=0.35 unit=kA
